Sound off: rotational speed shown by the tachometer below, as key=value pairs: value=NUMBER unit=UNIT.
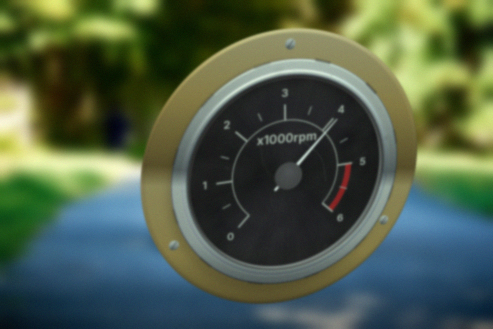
value=4000 unit=rpm
